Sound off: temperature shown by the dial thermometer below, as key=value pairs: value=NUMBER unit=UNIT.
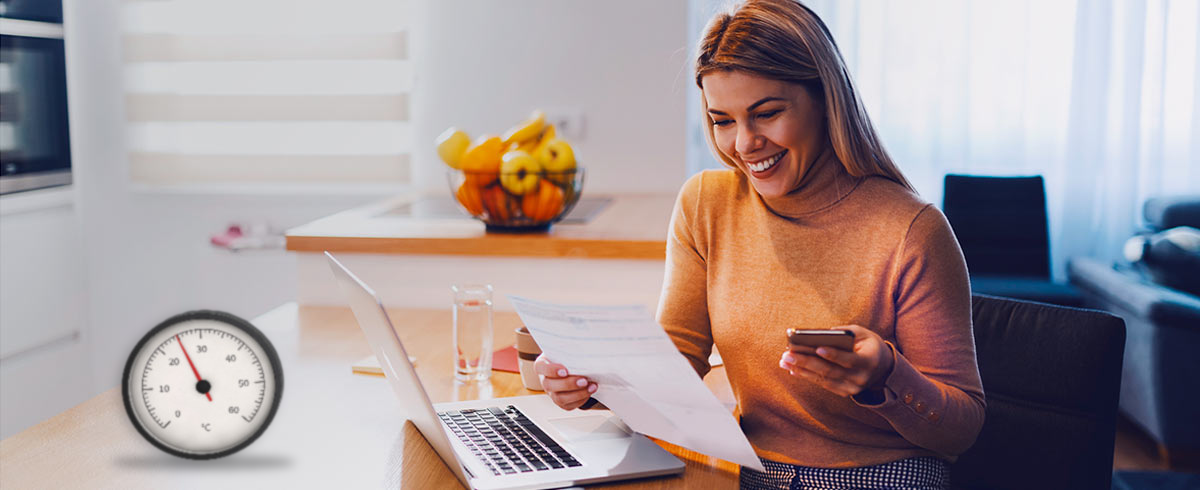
value=25 unit=°C
